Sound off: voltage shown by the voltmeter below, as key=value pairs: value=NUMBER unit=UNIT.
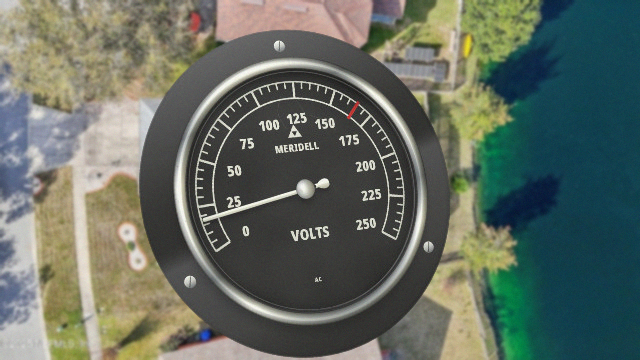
value=17.5 unit=V
